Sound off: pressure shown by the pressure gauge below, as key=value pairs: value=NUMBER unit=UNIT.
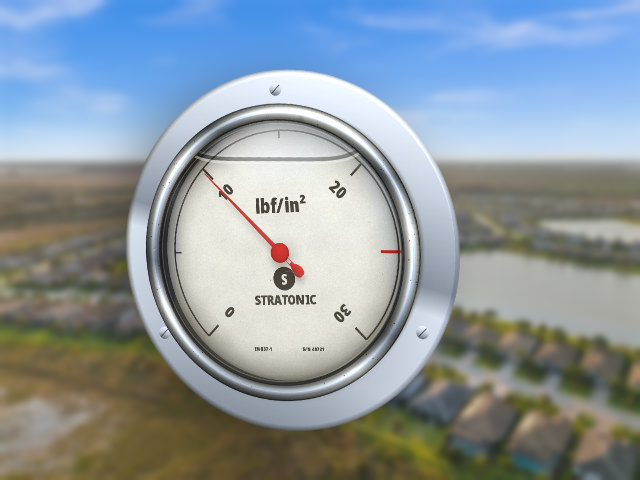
value=10 unit=psi
